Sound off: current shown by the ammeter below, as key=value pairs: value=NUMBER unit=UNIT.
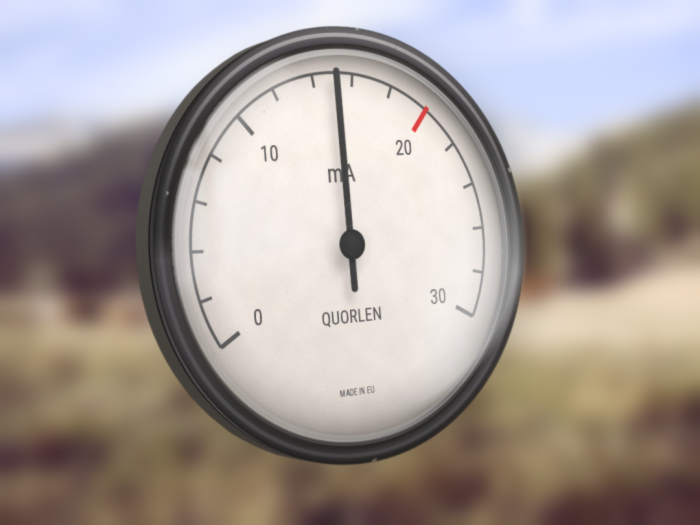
value=15 unit=mA
